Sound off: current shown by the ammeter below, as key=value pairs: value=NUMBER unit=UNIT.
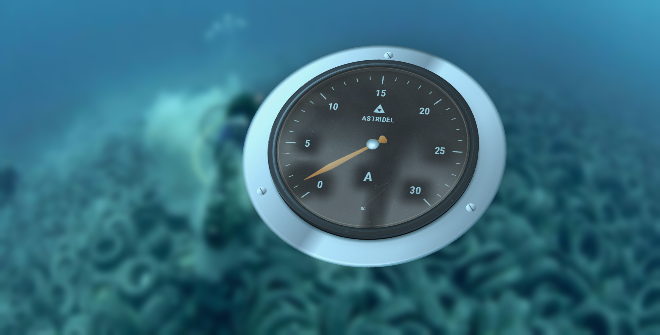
value=1 unit=A
